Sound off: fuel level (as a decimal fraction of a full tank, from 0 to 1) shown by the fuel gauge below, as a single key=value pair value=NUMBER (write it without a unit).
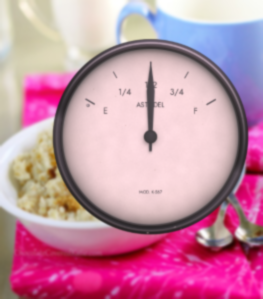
value=0.5
